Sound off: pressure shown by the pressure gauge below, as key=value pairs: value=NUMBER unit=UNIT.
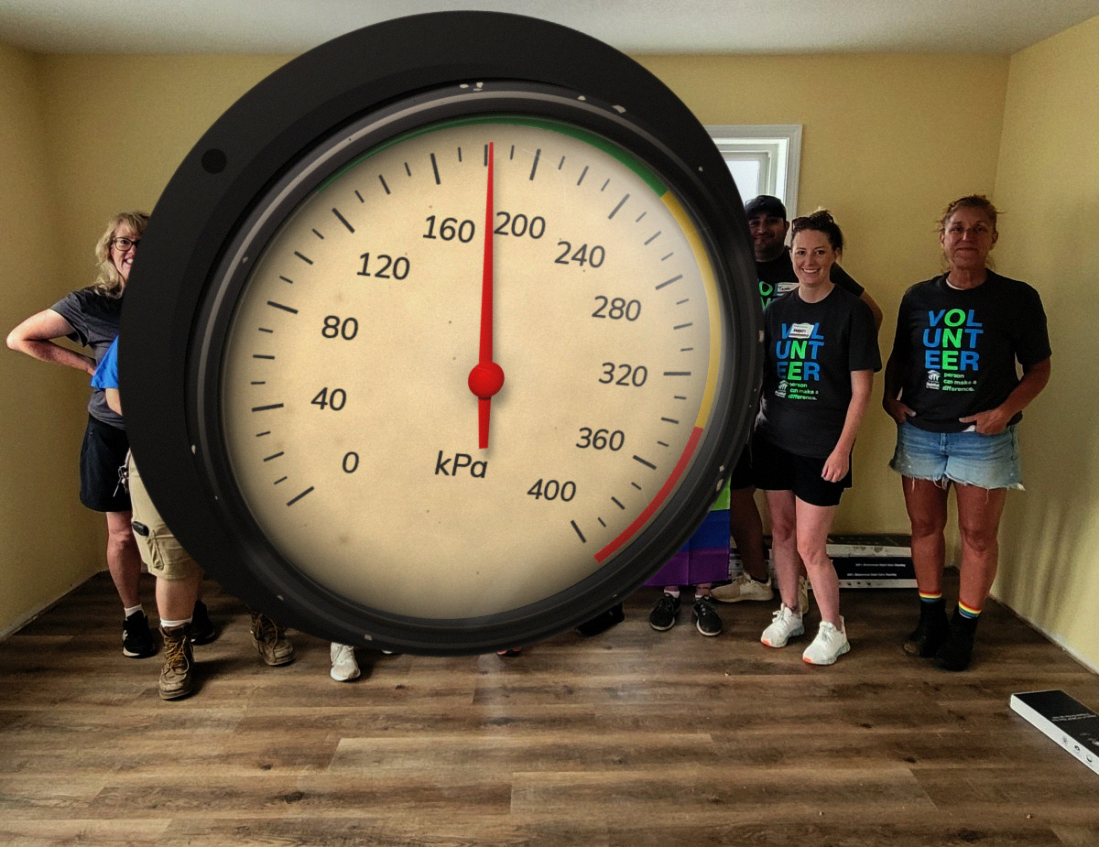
value=180 unit=kPa
